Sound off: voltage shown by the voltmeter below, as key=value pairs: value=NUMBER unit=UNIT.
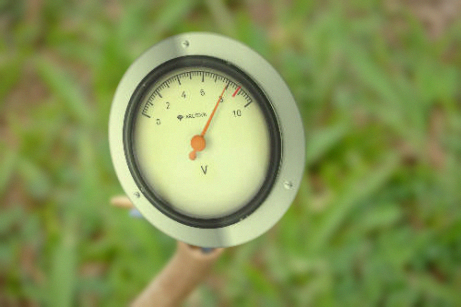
value=8 unit=V
